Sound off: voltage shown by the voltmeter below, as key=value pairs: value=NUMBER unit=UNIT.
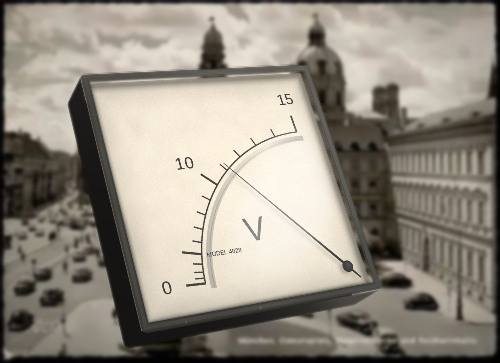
value=11 unit=V
